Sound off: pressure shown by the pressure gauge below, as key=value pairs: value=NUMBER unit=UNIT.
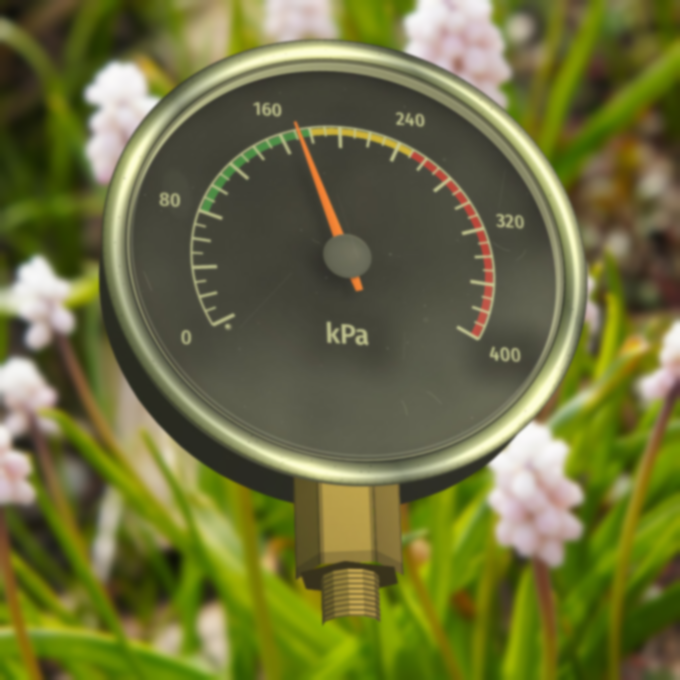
value=170 unit=kPa
